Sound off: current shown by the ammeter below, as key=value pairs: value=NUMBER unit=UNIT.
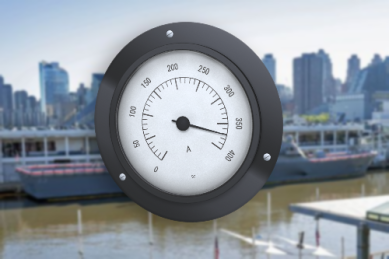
value=370 unit=A
